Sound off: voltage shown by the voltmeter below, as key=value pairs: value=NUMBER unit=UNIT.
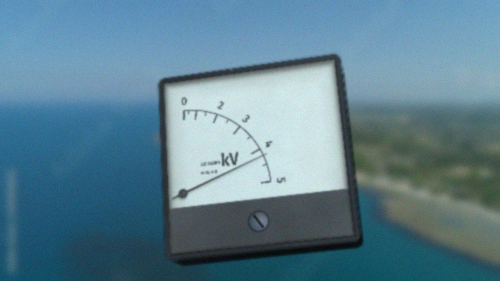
value=4.25 unit=kV
